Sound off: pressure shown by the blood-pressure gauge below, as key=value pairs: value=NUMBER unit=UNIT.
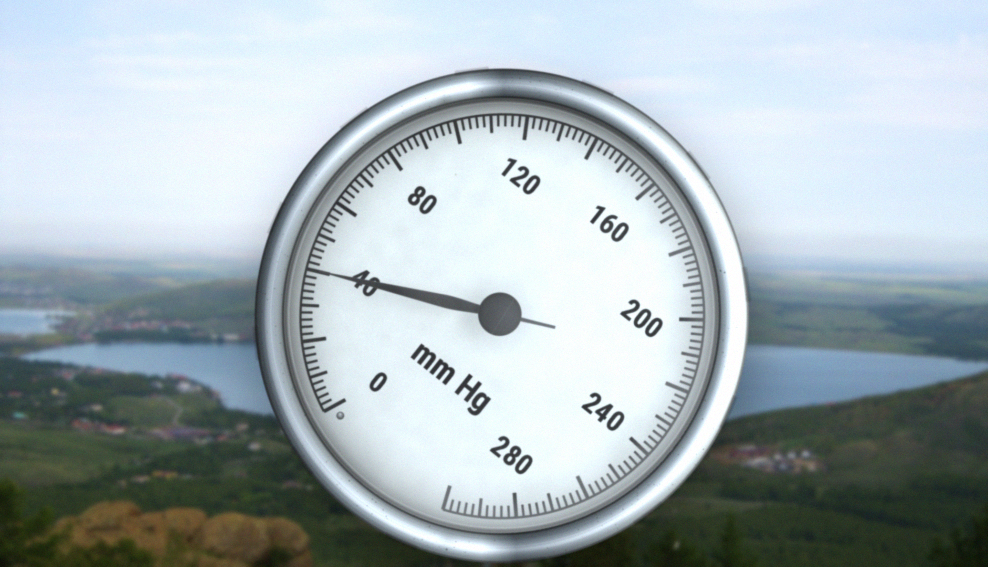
value=40 unit=mmHg
